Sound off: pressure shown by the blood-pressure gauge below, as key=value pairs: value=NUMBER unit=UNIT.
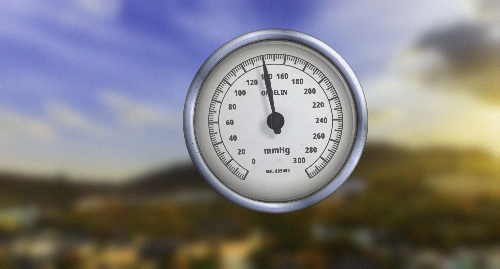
value=140 unit=mmHg
